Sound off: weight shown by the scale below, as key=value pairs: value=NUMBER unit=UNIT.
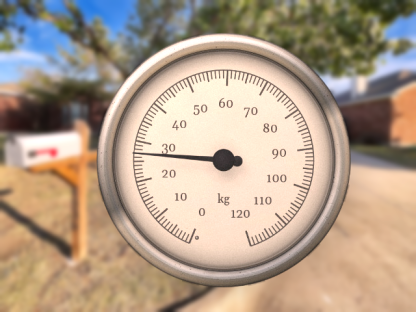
value=27 unit=kg
